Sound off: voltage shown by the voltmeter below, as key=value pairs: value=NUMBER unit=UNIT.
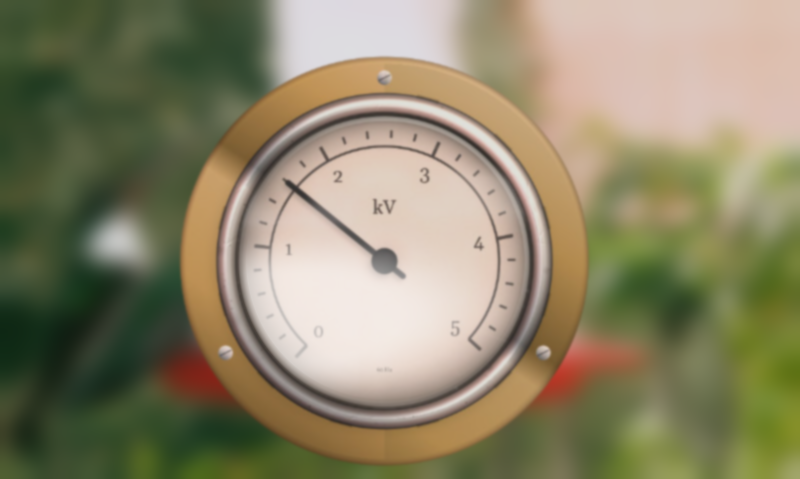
value=1.6 unit=kV
